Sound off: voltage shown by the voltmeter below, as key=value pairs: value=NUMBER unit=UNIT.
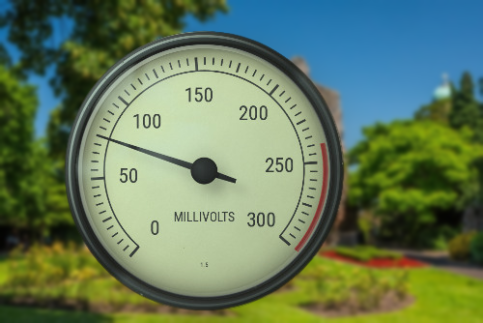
value=75 unit=mV
